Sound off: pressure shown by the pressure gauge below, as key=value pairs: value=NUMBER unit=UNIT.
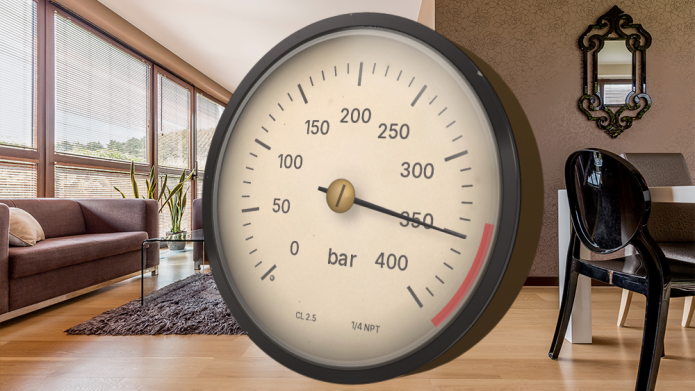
value=350 unit=bar
